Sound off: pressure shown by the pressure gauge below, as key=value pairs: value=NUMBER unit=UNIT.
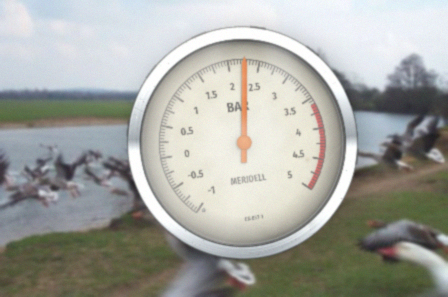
value=2.25 unit=bar
